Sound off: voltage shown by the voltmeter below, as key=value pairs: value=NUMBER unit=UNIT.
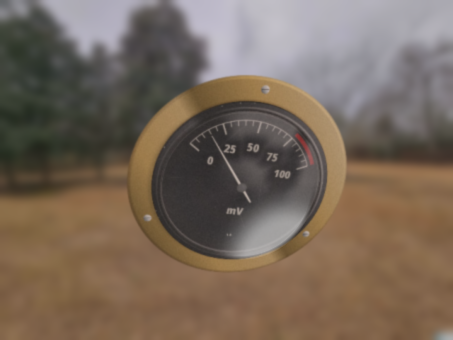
value=15 unit=mV
